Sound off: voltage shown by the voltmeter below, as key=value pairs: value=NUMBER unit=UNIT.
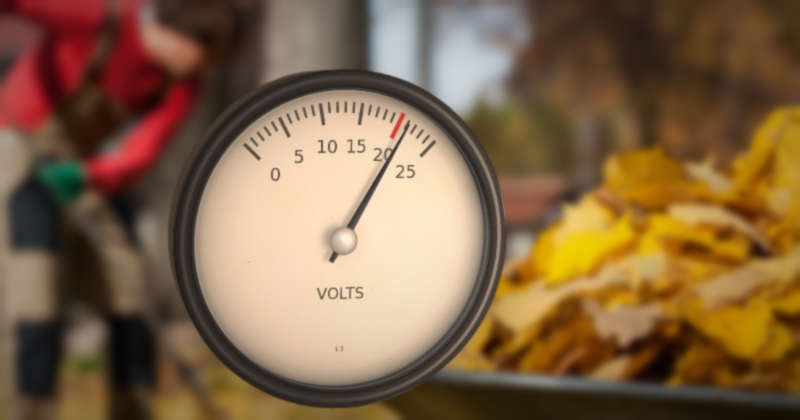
value=21 unit=V
